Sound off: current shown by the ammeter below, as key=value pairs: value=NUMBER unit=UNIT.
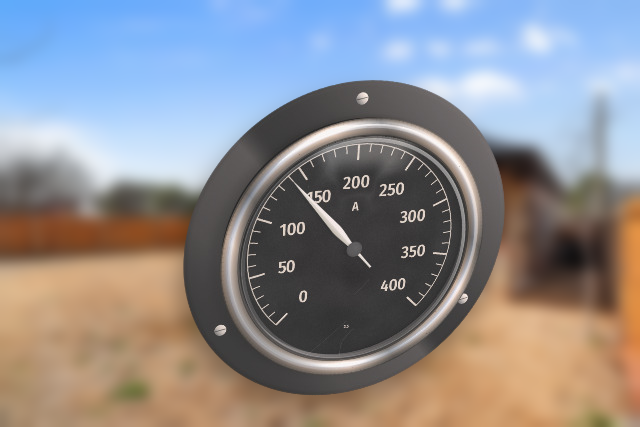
value=140 unit=A
